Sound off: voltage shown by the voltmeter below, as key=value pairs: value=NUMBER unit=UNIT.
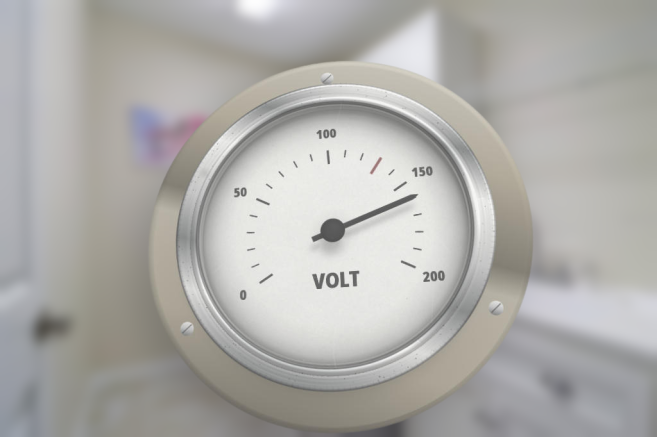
value=160 unit=V
